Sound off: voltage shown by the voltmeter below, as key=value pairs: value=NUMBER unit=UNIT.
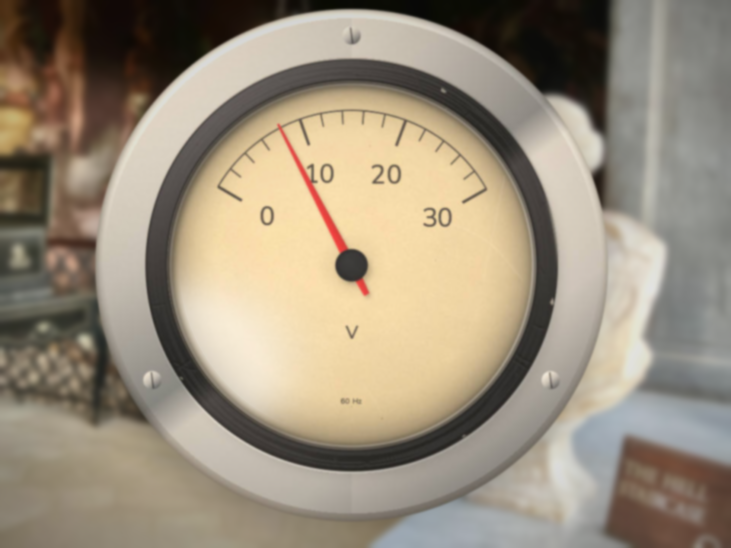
value=8 unit=V
